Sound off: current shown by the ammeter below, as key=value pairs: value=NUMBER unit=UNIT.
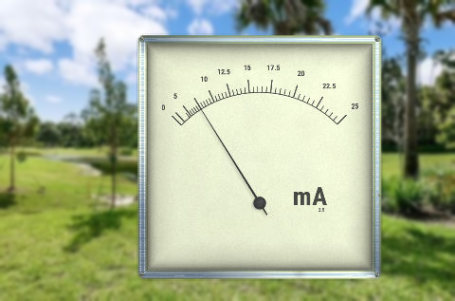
value=7.5 unit=mA
